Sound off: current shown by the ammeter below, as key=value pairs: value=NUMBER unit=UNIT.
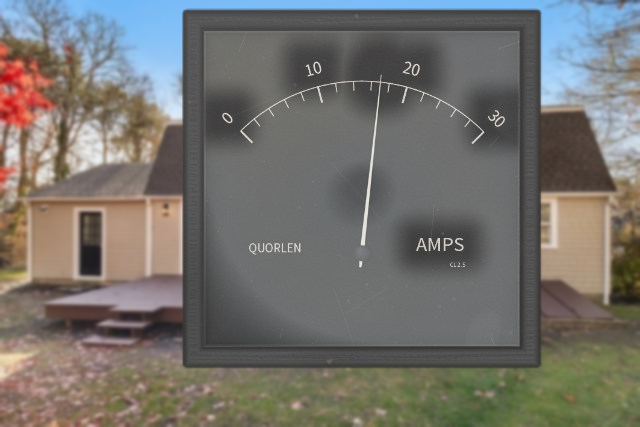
value=17 unit=A
